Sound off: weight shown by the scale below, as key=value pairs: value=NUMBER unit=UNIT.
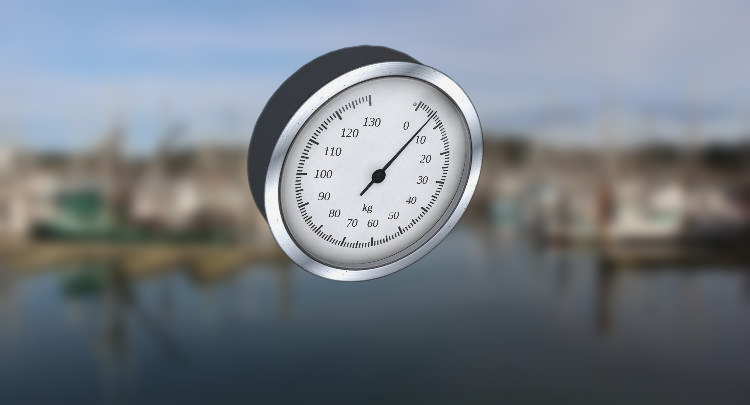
value=5 unit=kg
